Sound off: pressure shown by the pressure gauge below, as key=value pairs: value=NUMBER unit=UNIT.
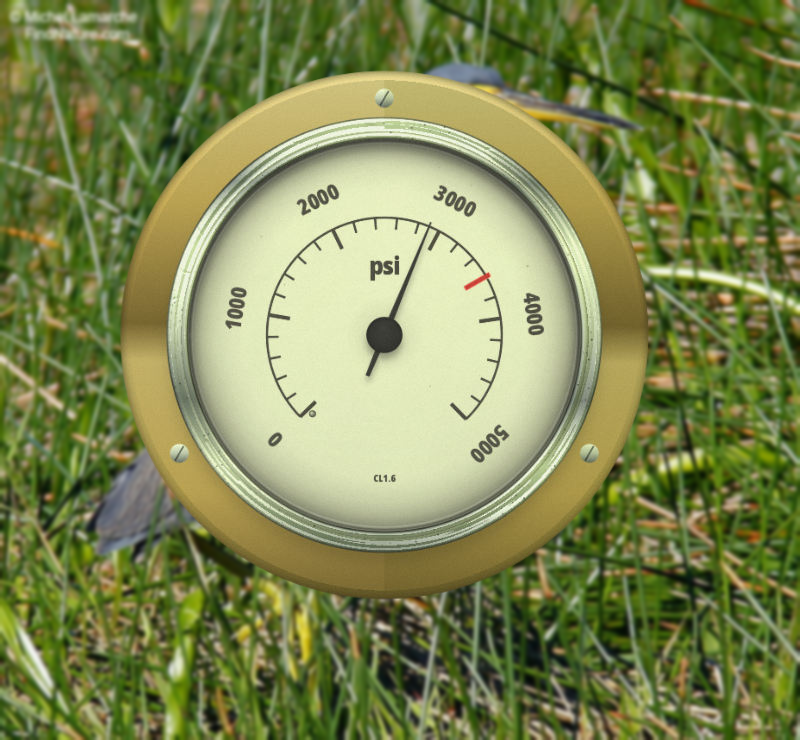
value=2900 unit=psi
